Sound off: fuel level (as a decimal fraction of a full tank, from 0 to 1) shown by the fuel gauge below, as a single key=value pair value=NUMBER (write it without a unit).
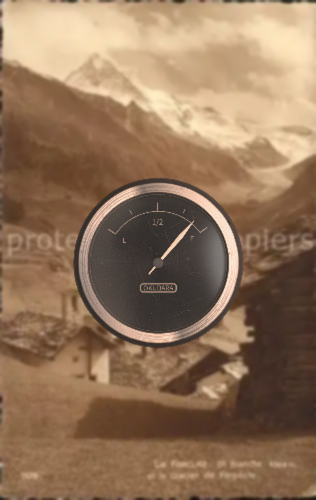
value=0.875
